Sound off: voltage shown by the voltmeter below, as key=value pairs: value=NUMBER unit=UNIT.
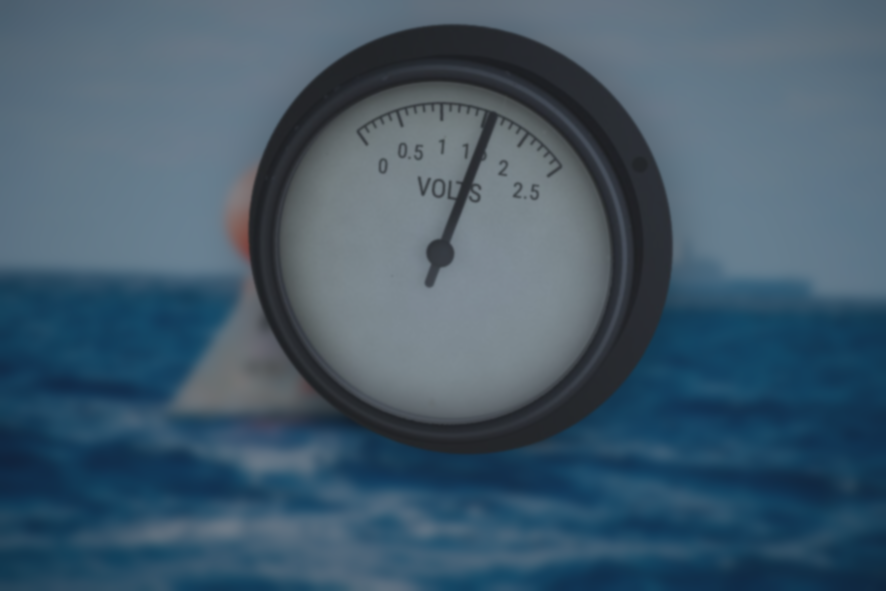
value=1.6 unit=V
